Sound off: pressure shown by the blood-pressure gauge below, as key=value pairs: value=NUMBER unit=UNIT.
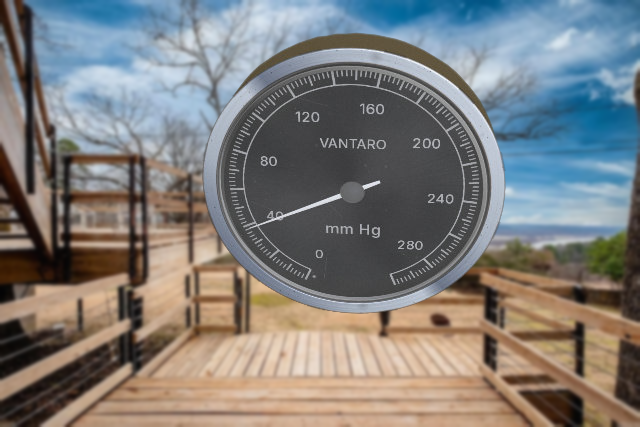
value=40 unit=mmHg
